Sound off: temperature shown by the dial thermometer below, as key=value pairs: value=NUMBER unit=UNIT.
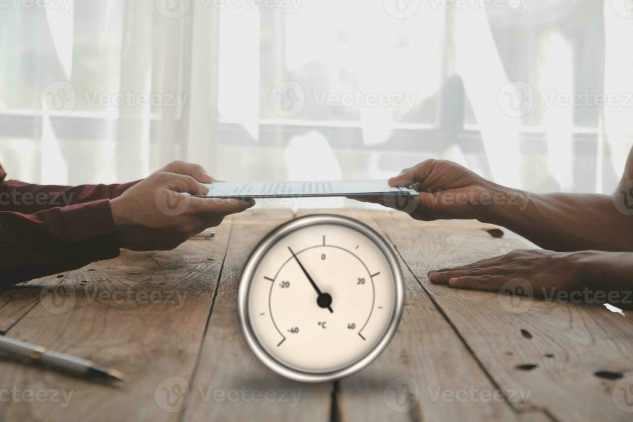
value=-10 unit=°C
